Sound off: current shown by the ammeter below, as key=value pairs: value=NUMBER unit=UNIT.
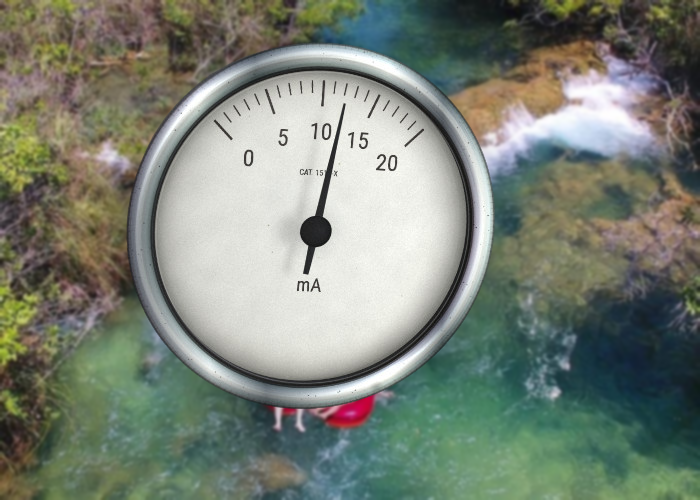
value=12 unit=mA
